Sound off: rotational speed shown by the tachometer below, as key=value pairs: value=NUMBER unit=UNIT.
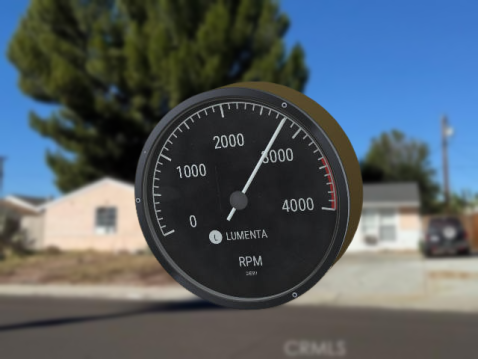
value=2800 unit=rpm
